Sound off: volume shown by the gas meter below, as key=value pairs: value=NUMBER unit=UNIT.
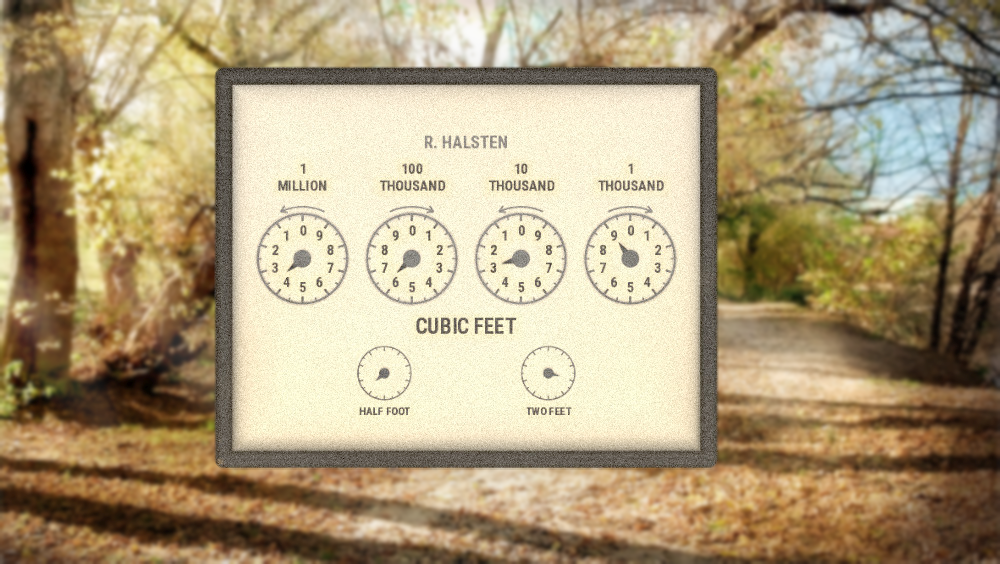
value=362900 unit=ft³
